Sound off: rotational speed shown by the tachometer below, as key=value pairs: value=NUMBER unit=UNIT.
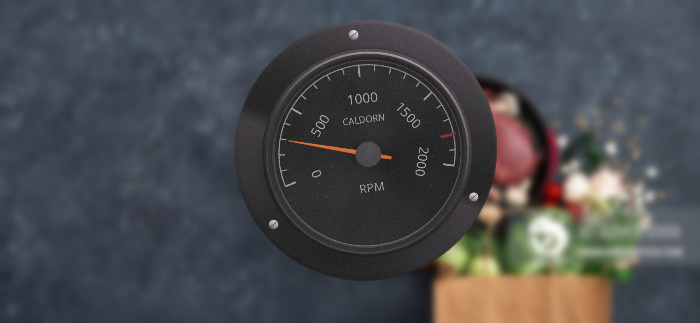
value=300 unit=rpm
